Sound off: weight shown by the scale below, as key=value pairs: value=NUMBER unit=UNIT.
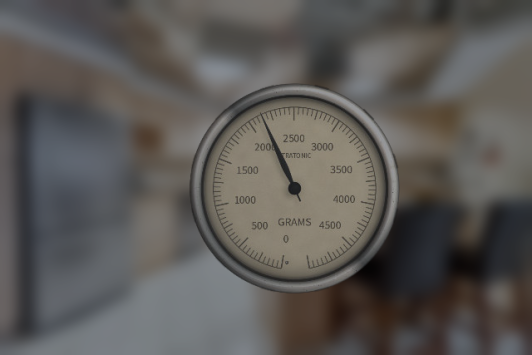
value=2150 unit=g
